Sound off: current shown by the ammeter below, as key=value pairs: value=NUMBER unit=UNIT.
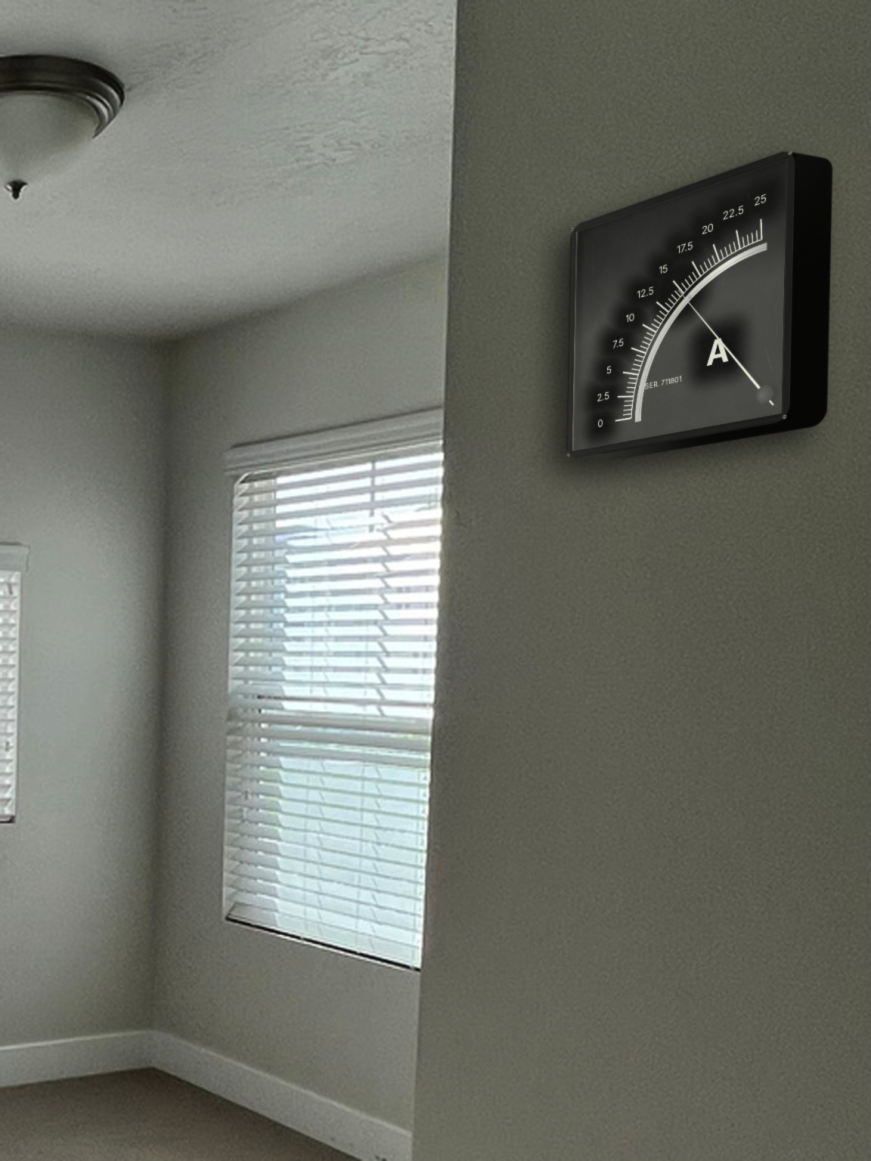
value=15 unit=A
